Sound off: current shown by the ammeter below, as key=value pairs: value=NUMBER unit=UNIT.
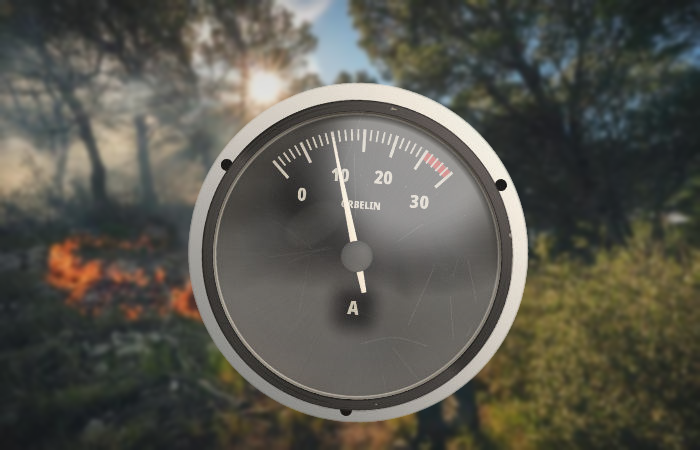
value=10 unit=A
